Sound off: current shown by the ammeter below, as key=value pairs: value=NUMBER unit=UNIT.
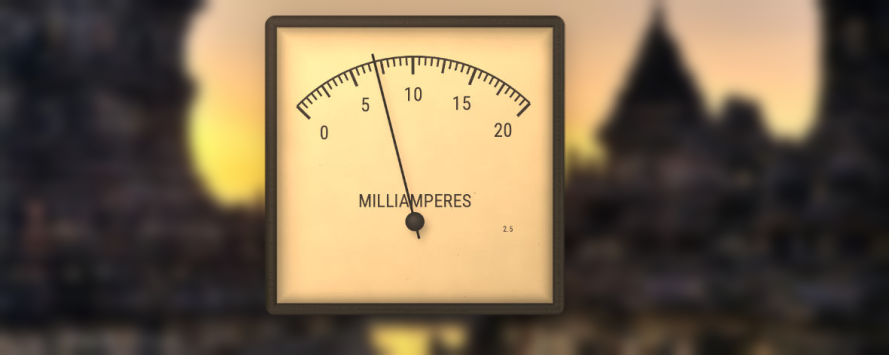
value=7 unit=mA
